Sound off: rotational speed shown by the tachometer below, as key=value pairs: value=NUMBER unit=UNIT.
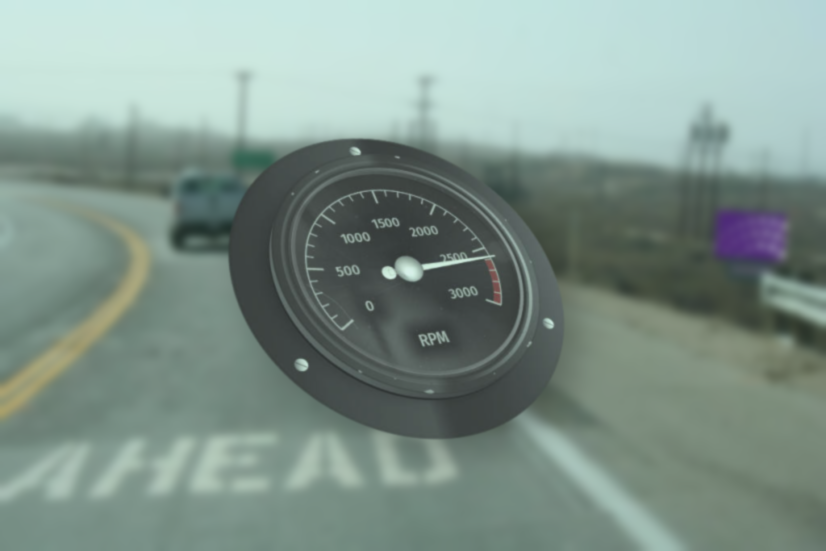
value=2600 unit=rpm
